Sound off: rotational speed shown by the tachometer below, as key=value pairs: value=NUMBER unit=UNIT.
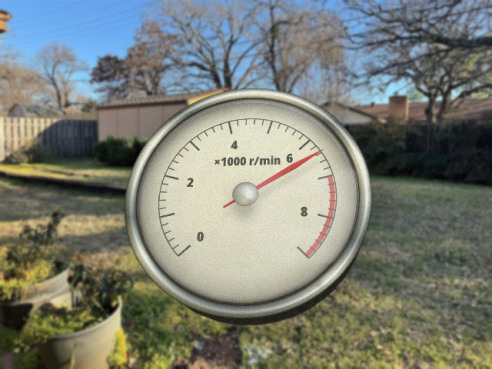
value=6400 unit=rpm
